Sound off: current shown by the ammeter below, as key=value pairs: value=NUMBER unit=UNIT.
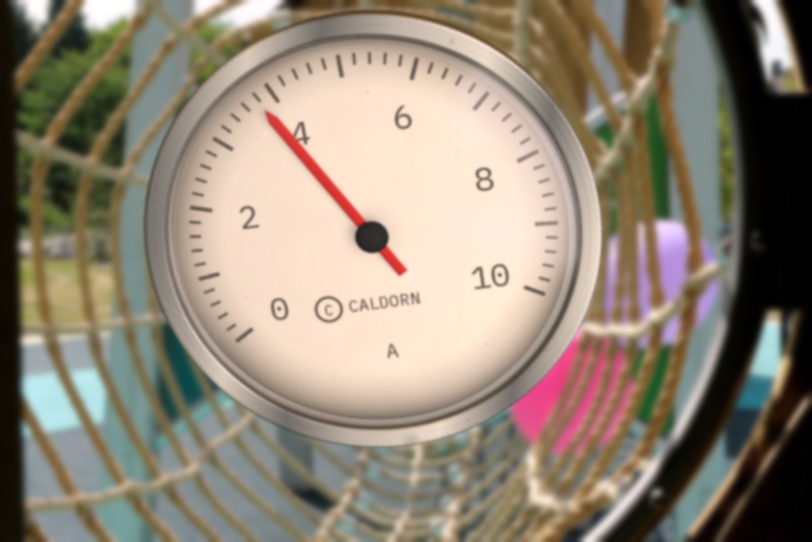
value=3.8 unit=A
